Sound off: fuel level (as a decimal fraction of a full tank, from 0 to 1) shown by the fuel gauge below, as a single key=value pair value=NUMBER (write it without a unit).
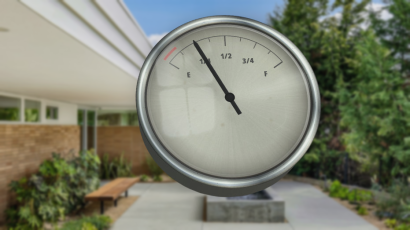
value=0.25
